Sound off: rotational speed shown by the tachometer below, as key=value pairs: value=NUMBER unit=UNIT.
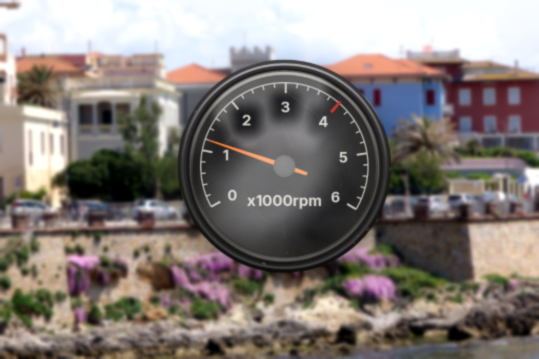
value=1200 unit=rpm
